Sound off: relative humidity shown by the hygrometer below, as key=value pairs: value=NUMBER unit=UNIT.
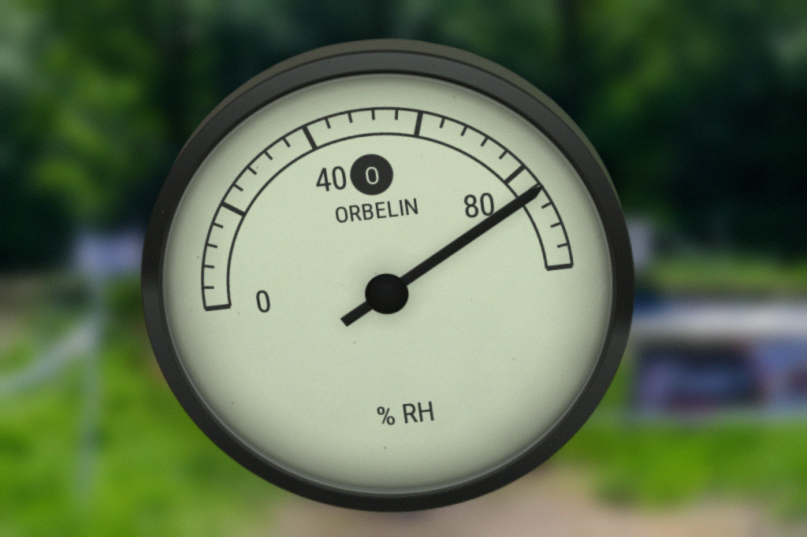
value=84 unit=%
